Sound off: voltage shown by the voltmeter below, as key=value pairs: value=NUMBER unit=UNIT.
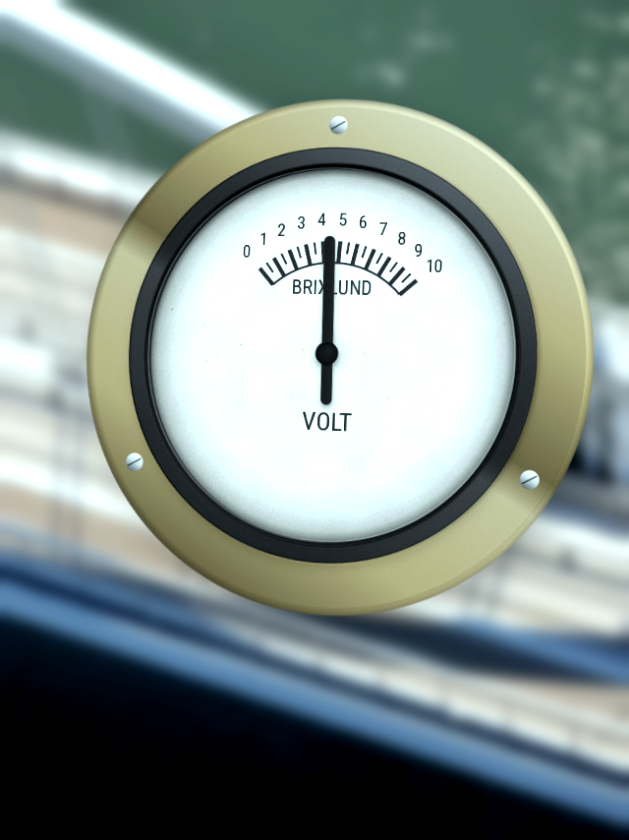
value=4.5 unit=V
